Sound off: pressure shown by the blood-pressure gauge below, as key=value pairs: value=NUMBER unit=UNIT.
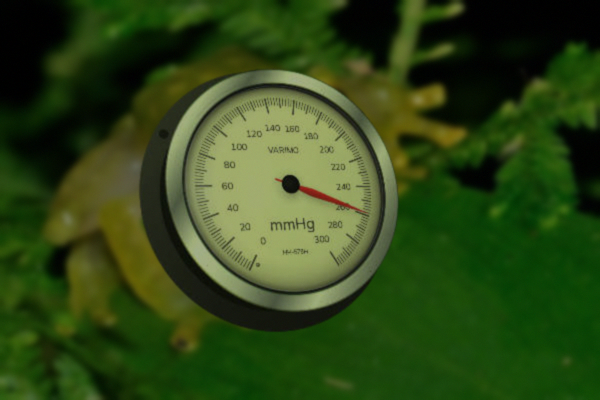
value=260 unit=mmHg
